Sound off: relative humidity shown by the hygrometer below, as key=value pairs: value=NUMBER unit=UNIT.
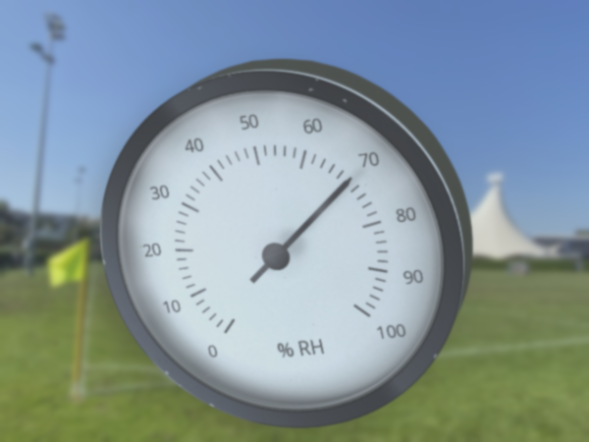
value=70 unit=%
